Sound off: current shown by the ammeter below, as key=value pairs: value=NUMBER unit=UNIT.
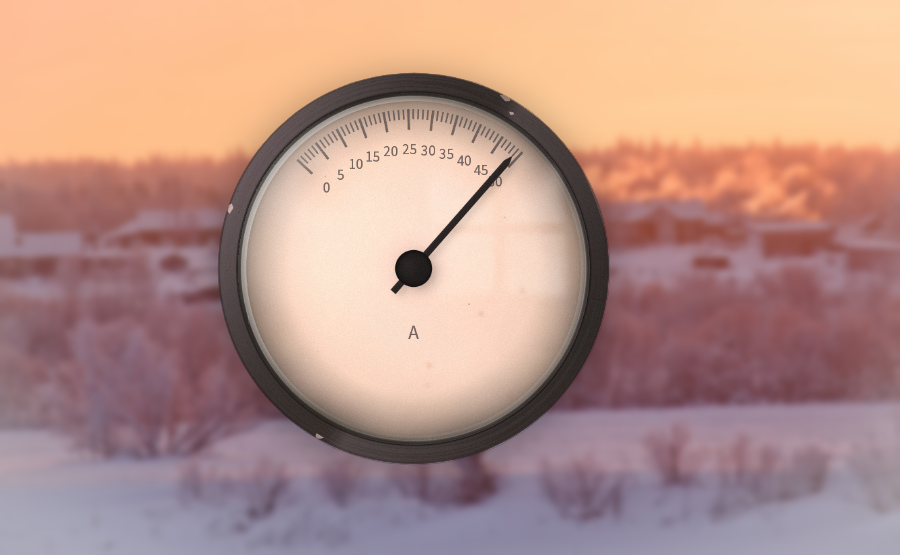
value=49 unit=A
